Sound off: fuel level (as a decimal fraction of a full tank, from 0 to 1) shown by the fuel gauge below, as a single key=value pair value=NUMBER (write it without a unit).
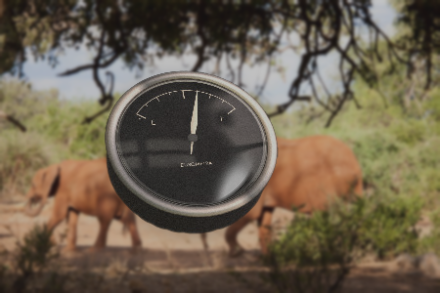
value=0.625
